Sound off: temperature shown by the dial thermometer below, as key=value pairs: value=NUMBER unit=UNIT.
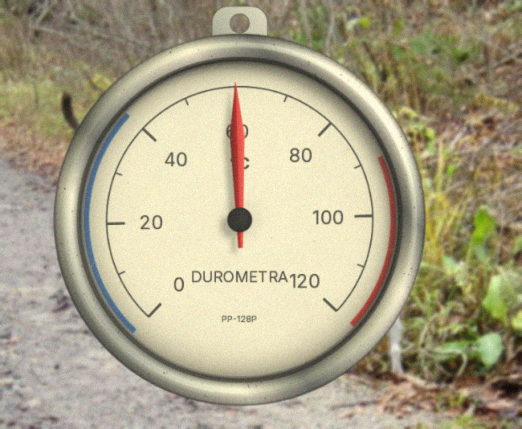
value=60 unit=°C
